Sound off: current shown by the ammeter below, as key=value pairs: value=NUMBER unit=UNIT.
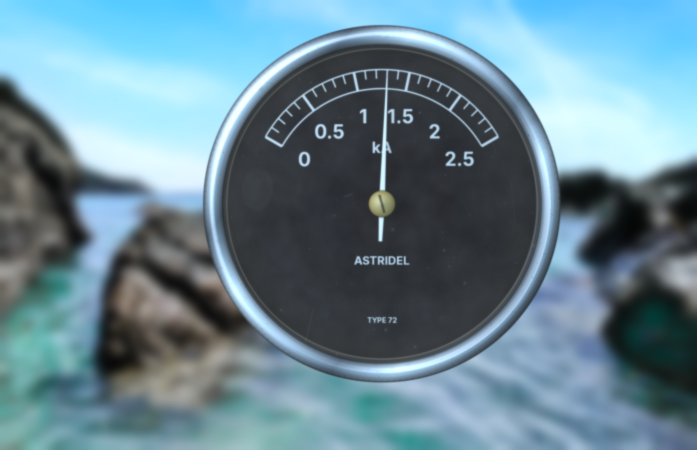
value=1.3 unit=kA
